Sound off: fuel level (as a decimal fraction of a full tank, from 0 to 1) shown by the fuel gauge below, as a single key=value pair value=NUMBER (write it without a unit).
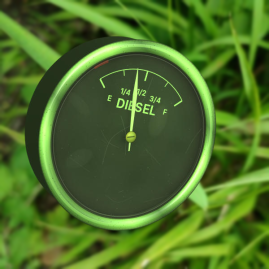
value=0.375
